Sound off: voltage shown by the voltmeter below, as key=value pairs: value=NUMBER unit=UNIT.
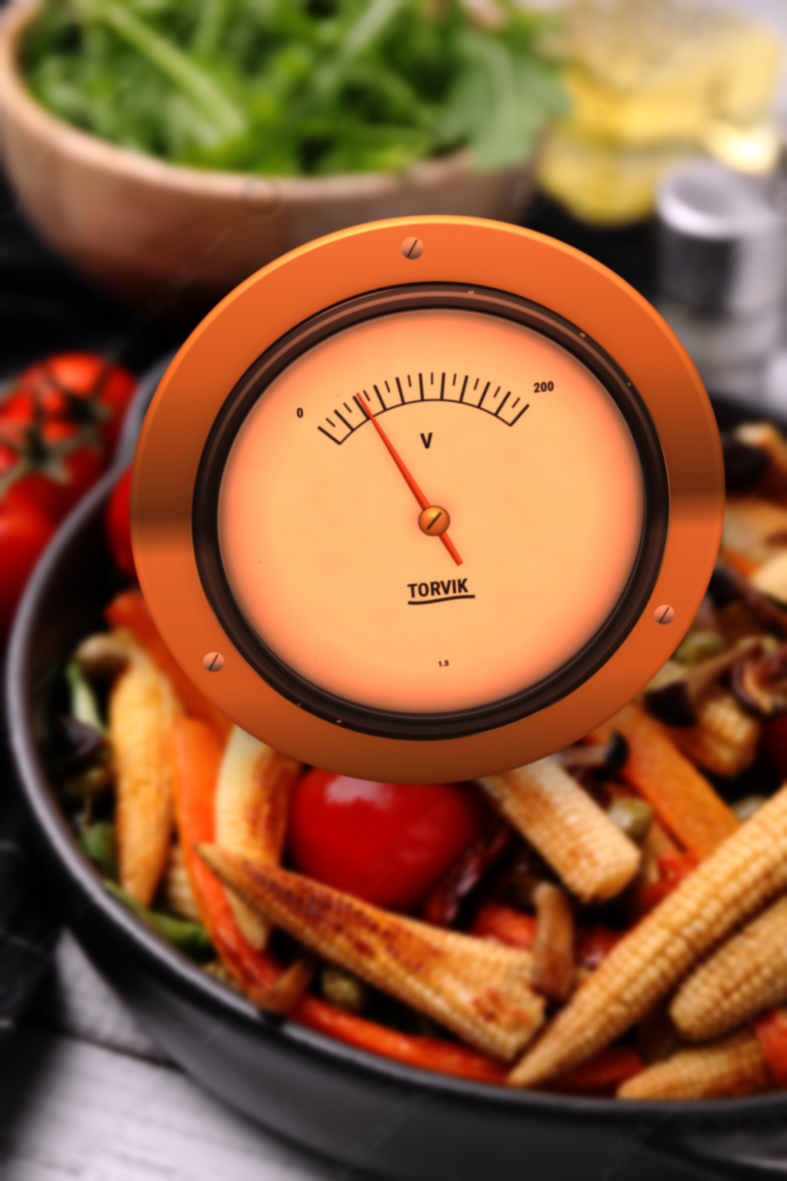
value=45 unit=V
